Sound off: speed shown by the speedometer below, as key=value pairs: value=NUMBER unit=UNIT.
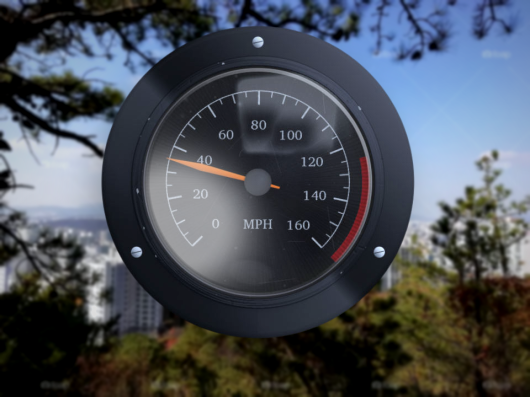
value=35 unit=mph
